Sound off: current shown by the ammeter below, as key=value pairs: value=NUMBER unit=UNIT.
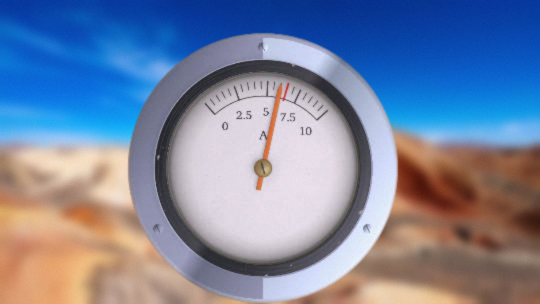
value=6 unit=A
